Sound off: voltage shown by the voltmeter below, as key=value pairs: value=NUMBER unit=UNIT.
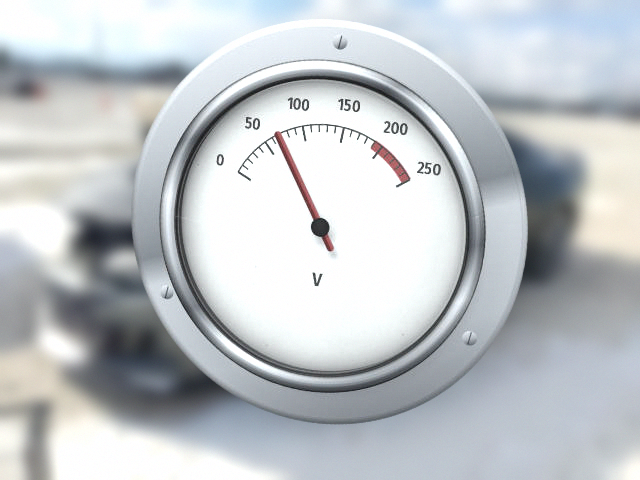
value=70 unit=V
